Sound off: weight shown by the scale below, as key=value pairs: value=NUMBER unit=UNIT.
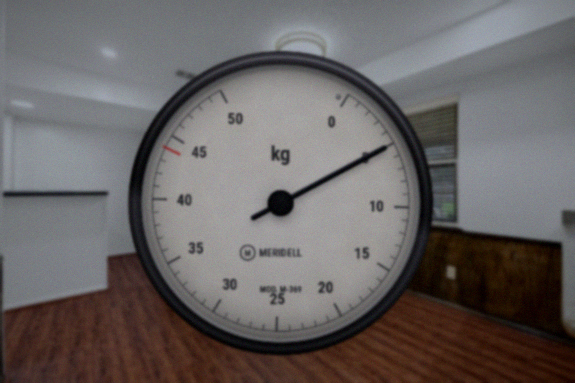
value=5 unit=kg
